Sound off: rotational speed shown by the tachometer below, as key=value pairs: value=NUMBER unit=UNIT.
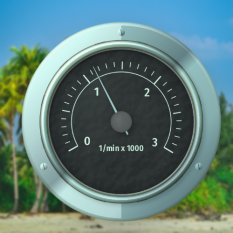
value=1150 unit=rpm
